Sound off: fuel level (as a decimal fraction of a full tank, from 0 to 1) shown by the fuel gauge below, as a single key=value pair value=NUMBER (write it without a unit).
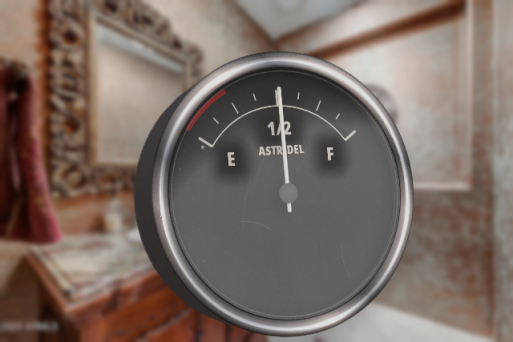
value=0.5
